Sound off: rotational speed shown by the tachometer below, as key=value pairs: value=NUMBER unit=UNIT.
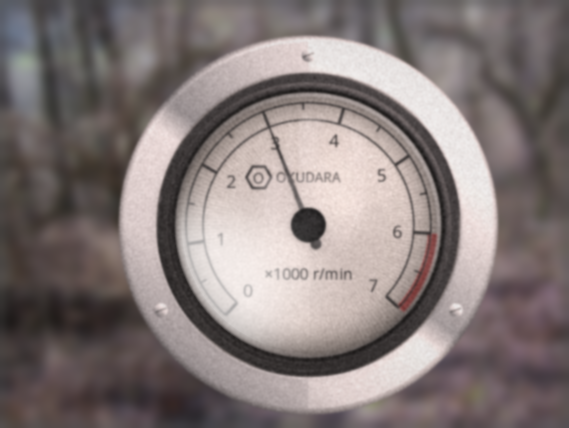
value=3000 unit=rpm
